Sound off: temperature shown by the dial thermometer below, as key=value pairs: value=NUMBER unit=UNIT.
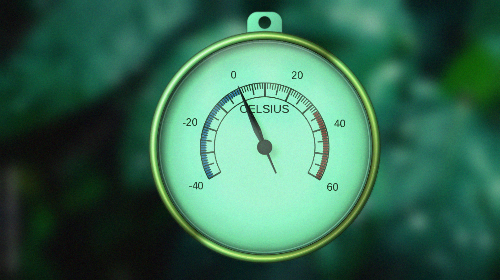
value=0 unit=°C
